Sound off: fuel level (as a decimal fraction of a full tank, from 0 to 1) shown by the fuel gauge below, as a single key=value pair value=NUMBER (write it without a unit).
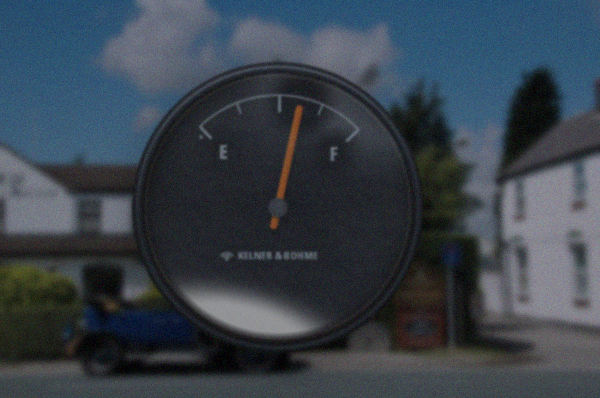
value=0.625
